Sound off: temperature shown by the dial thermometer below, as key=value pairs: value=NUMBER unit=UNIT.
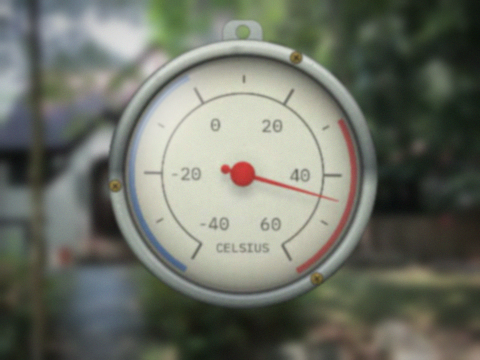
value=45 unit=°C
